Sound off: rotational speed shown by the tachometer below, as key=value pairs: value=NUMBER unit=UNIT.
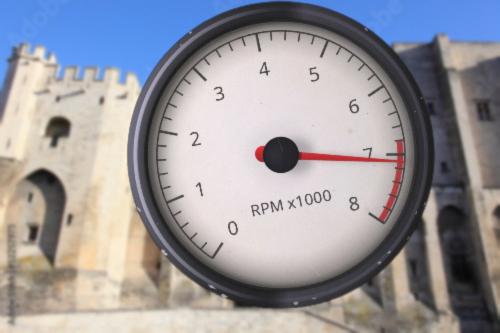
value=7100 unit=rpm
